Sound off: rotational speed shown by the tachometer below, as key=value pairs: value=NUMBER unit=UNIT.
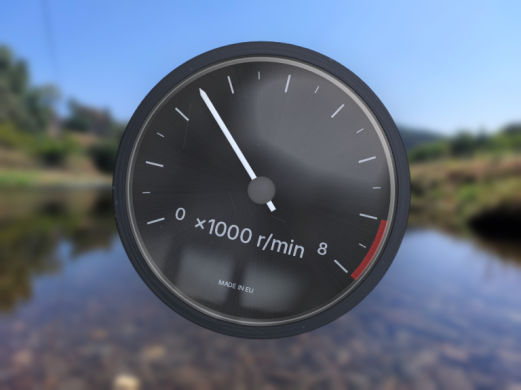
value=2500 unit=rpm
